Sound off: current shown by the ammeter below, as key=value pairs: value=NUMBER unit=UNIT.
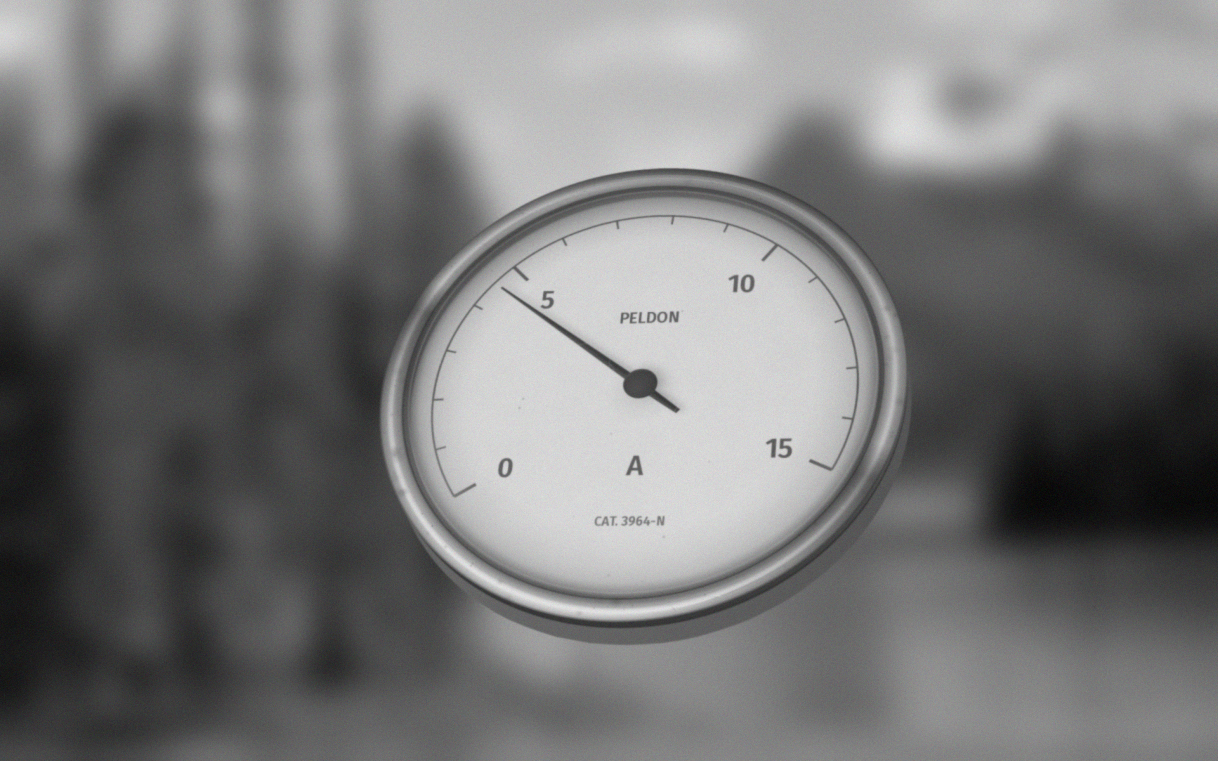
value=4.5 unit=A
